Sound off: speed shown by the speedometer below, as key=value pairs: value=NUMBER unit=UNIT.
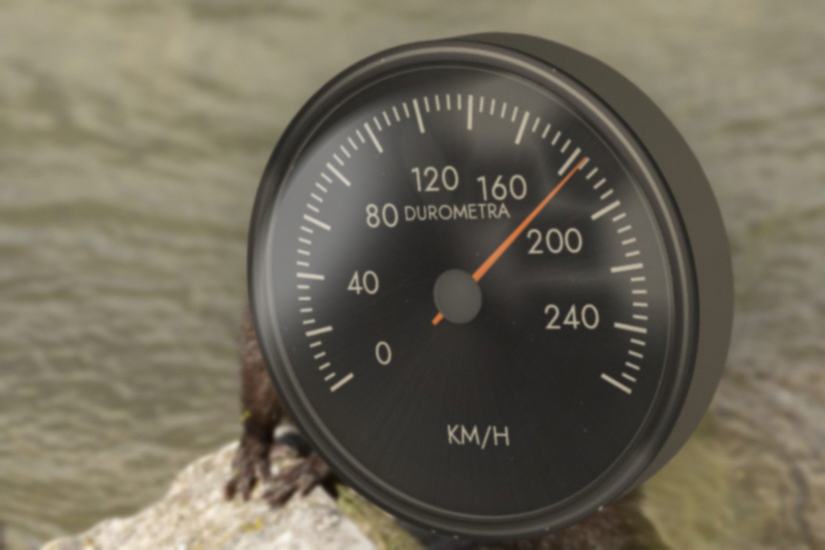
value=184 unit=km/h
